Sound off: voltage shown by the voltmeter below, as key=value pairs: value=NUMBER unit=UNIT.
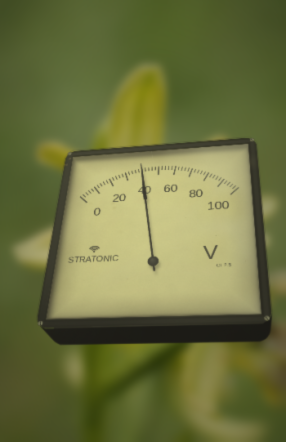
value=40 unit=V
